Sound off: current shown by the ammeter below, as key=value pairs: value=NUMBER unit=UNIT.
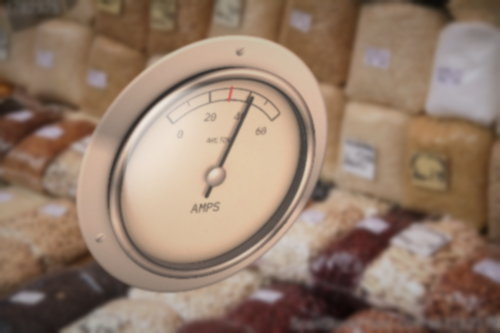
value=40 unit=A
